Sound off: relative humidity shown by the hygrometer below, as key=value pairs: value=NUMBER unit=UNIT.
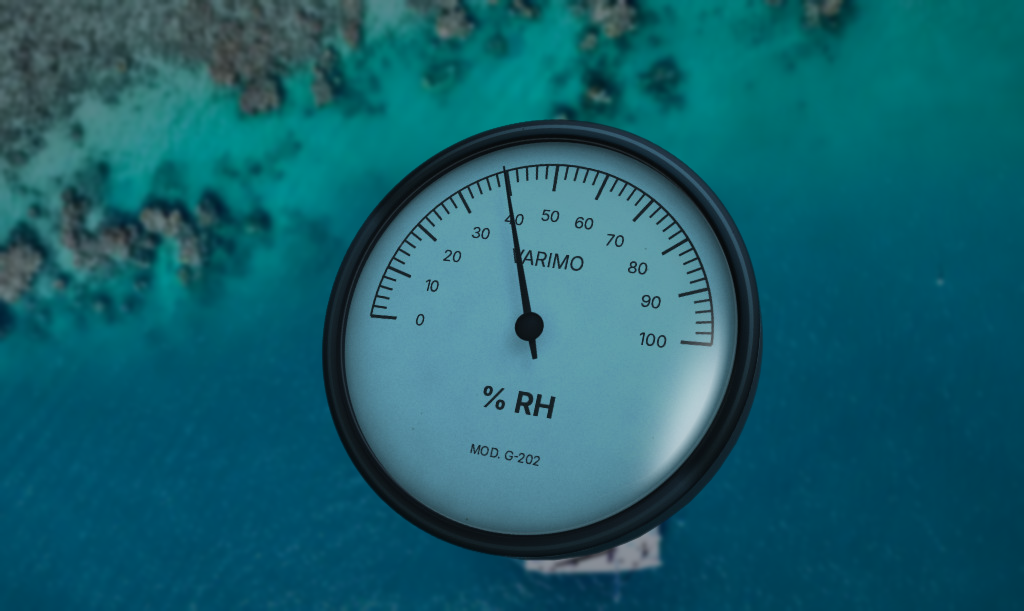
value=40 unit=%
